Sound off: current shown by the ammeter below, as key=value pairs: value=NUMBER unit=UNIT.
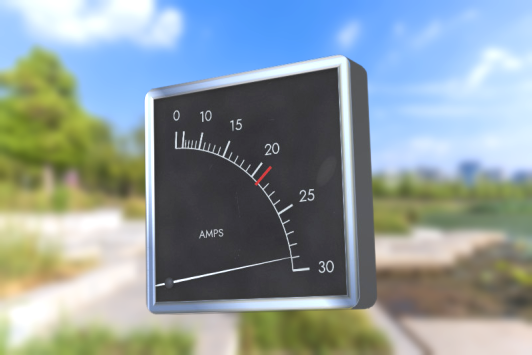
value=29 unit=A
